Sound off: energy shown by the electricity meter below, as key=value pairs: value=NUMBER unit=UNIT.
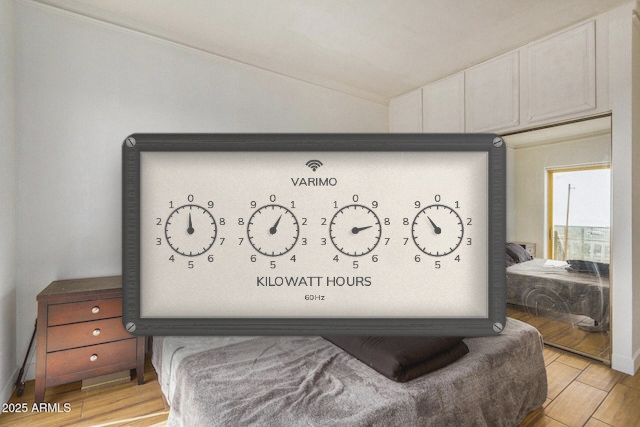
value=79 unit=kWh
